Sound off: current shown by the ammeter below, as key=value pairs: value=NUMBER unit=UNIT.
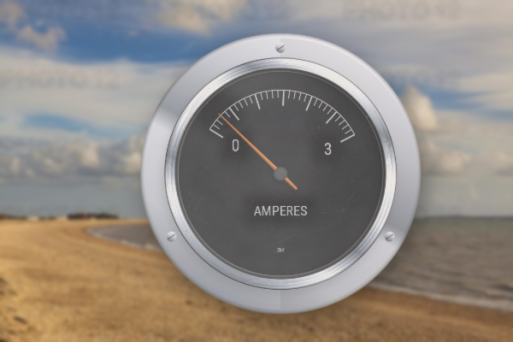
value=0.3 unit=A
